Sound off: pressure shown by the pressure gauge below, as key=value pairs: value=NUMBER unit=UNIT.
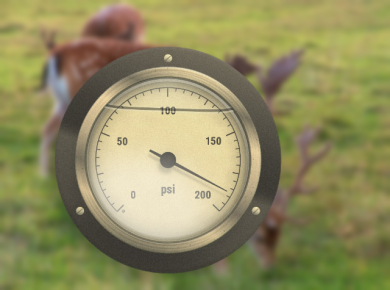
value=187.5 unit=psi
